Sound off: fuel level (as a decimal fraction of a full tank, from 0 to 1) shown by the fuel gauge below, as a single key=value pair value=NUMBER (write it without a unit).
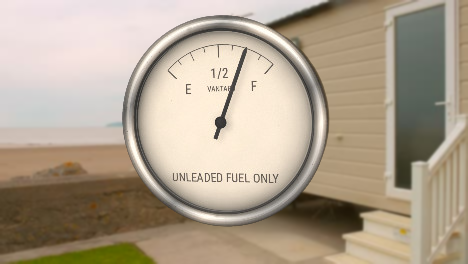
value=0.75
